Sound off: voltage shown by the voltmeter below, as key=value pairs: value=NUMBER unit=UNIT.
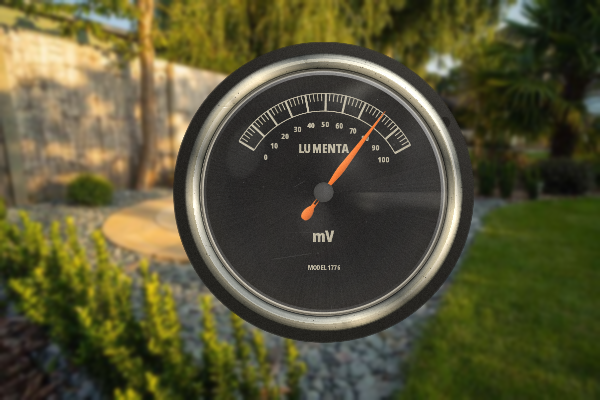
value=80 unit=mV
